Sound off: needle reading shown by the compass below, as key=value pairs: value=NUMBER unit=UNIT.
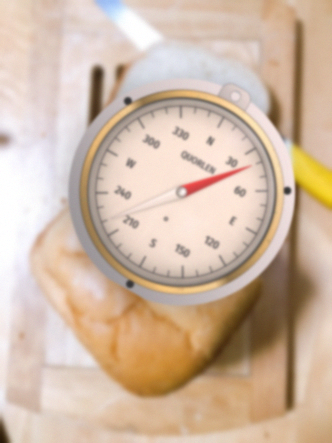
value=40 unit=°
